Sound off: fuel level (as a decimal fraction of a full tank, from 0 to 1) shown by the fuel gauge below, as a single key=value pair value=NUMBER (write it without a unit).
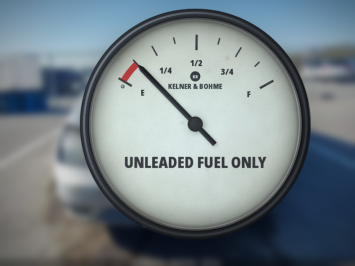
value=0.125
